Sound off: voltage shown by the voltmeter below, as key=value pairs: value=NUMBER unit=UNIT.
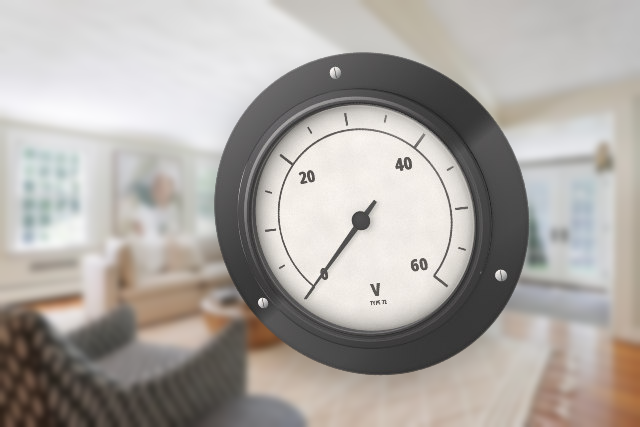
value=0 unit=V
